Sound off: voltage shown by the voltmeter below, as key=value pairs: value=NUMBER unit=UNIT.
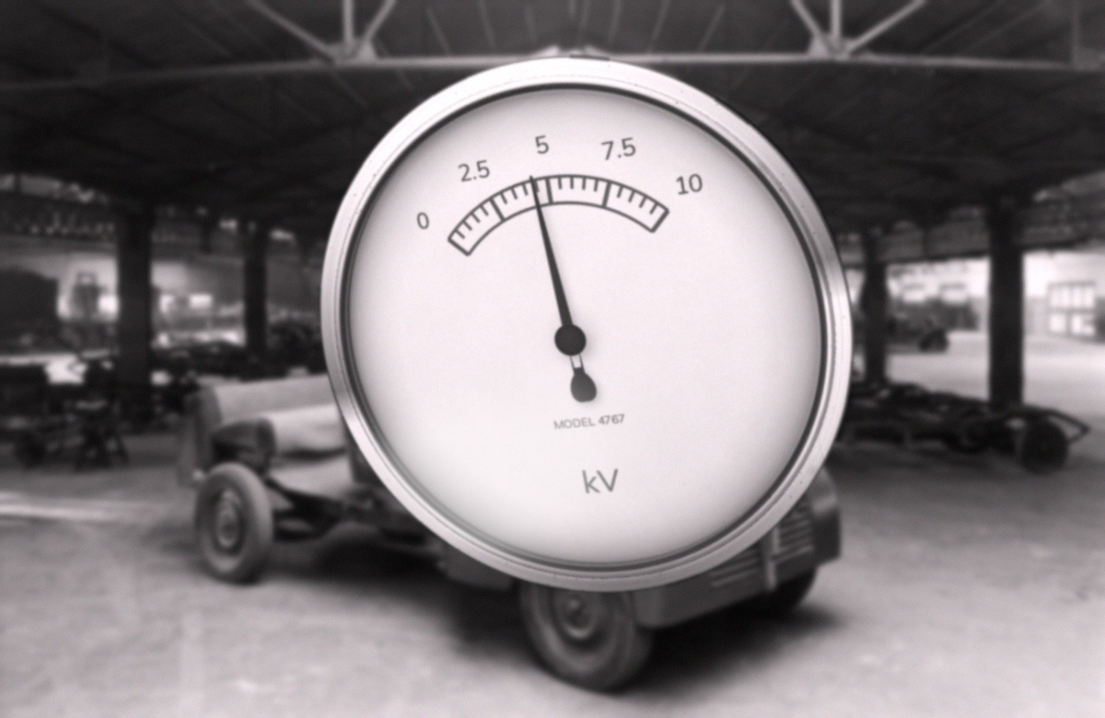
value=4.5 unit=kV
